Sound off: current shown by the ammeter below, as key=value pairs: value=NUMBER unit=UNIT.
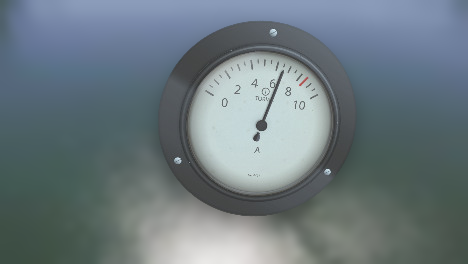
value=6.5 unit=A
